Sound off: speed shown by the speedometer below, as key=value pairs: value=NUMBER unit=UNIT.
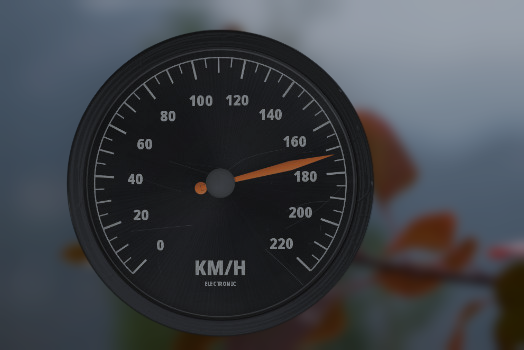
value=172.5 unit=km/h
